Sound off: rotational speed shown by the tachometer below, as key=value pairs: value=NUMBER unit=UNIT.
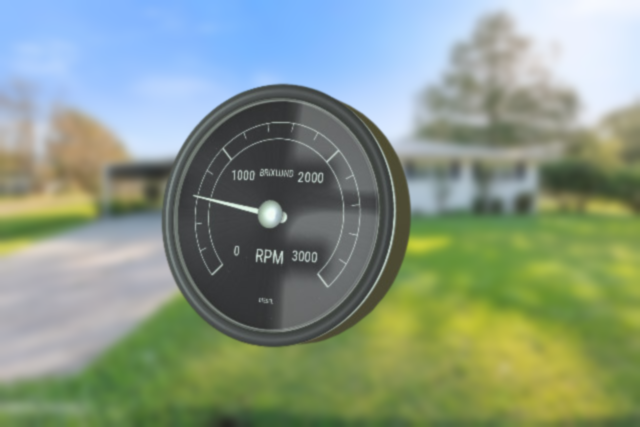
value=600 unit=rpm
